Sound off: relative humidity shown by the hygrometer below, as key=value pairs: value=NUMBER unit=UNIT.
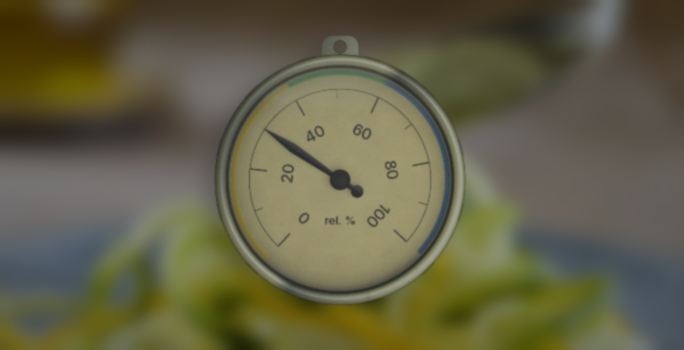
value=30 unit=%
